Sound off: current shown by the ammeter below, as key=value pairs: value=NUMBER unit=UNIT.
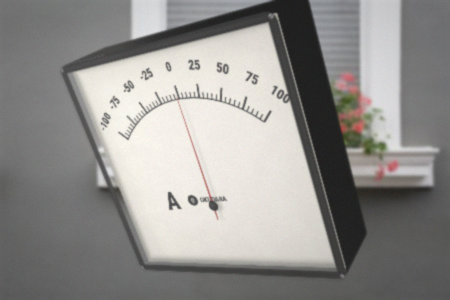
value=0 unit=A
